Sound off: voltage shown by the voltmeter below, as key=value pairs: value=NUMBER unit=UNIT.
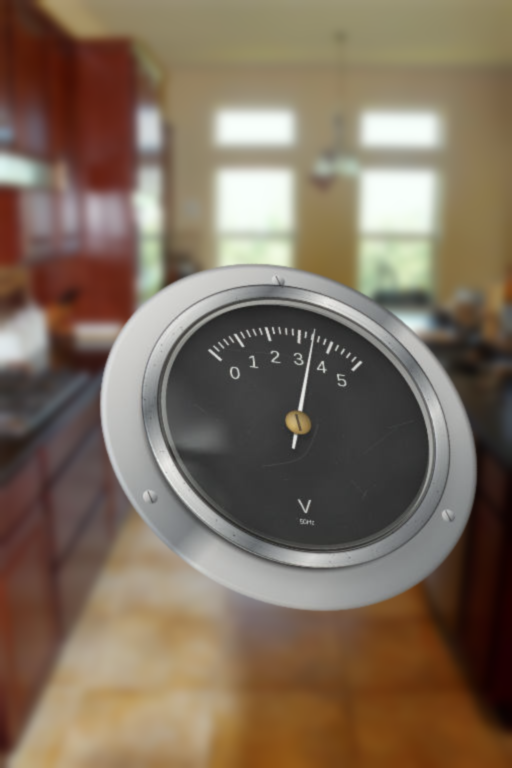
value=3.4 unit=V
